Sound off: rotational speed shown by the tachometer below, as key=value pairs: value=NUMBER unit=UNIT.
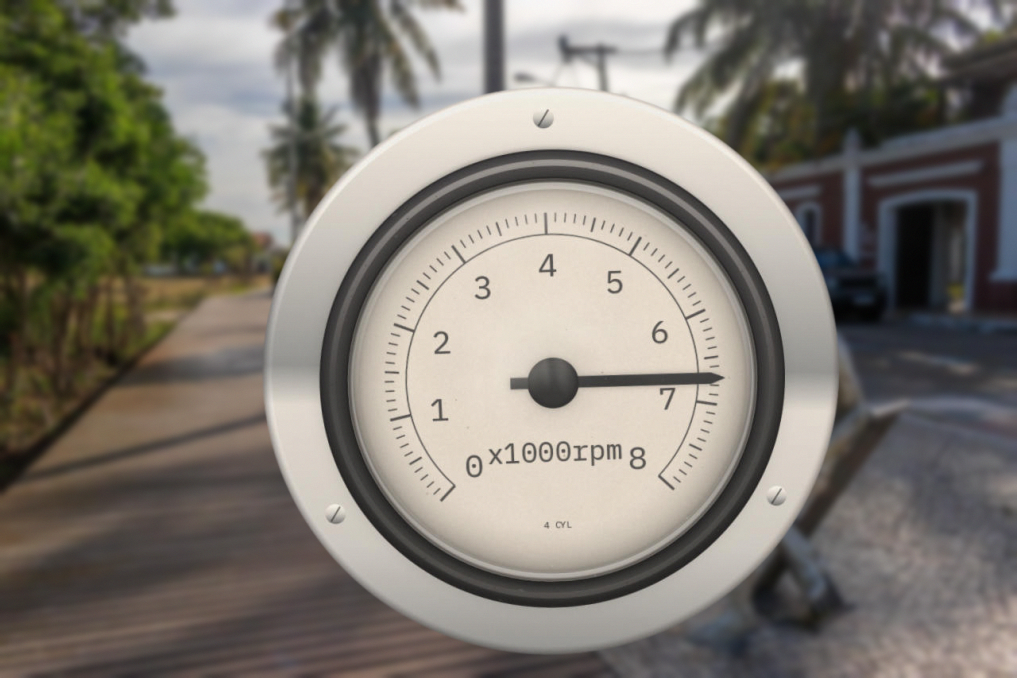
value=6700 unit=rpm
